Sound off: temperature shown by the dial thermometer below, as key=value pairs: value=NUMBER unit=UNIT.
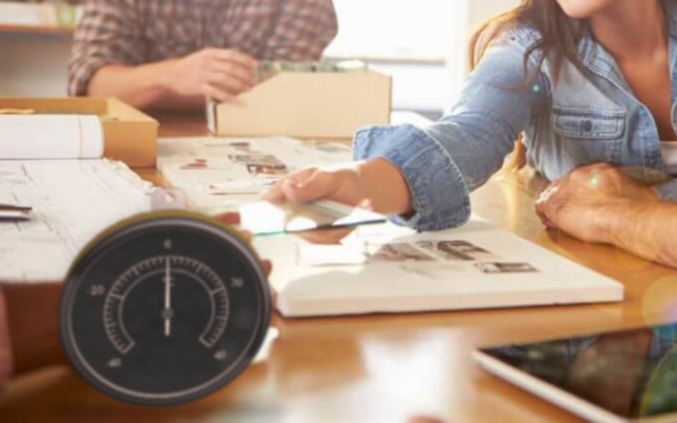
value=0 unit=°C
